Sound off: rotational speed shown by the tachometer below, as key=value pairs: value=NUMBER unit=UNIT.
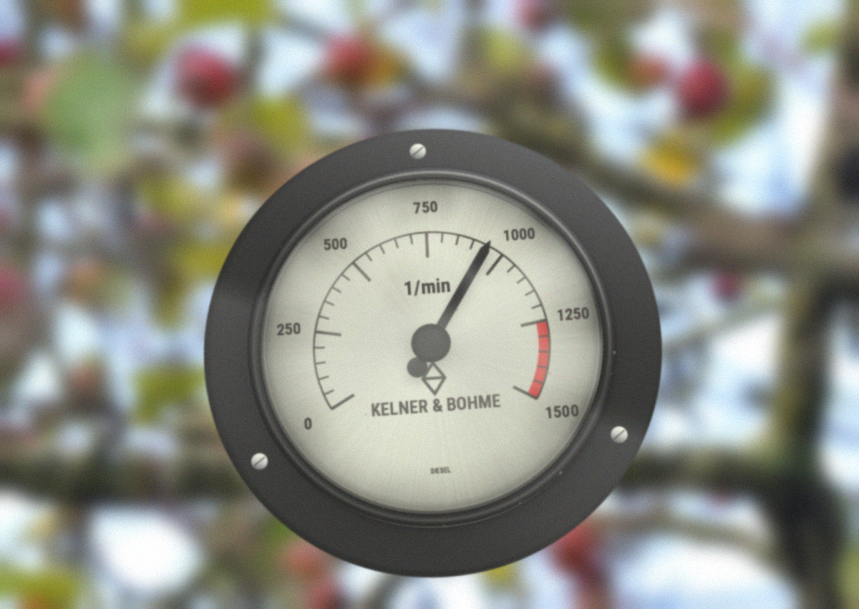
value=950 unit=rpm
